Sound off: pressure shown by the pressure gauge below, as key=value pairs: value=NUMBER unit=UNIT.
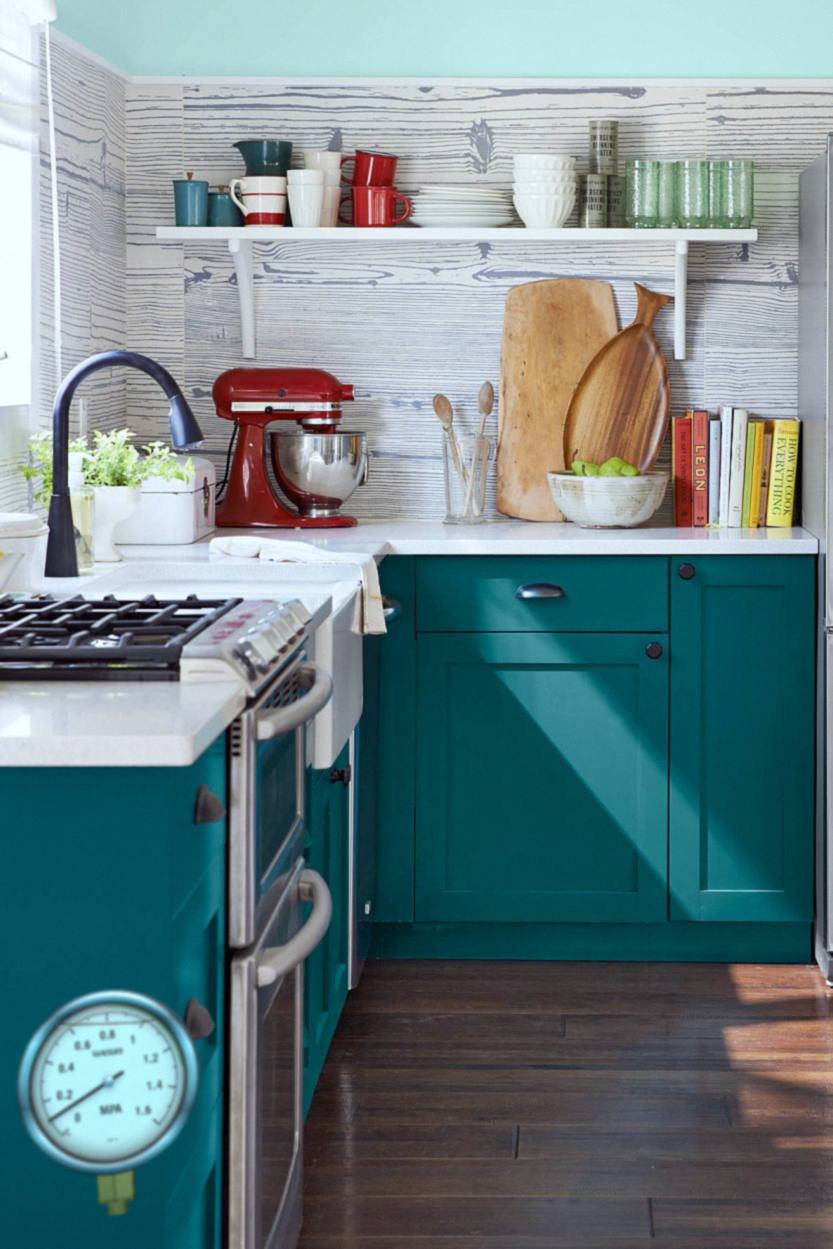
value=0.1 unit=MPa
